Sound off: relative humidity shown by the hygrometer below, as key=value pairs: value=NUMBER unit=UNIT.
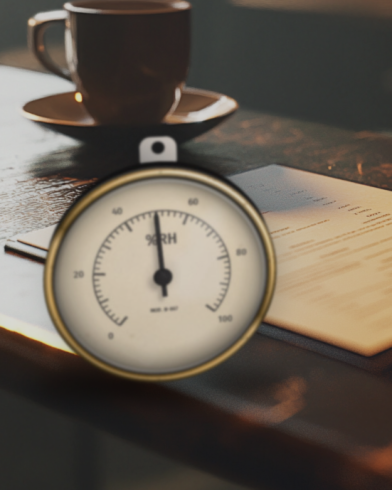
value=50 unit=%
